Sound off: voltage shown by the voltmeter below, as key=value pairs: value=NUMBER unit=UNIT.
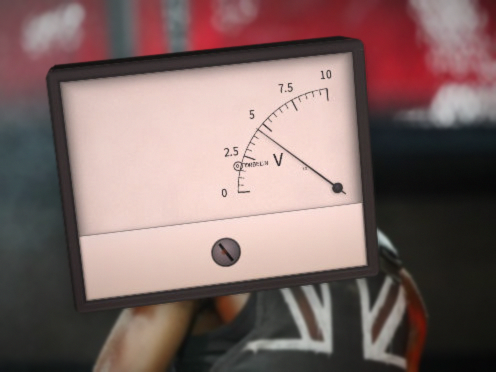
value=4.5 unit=V
